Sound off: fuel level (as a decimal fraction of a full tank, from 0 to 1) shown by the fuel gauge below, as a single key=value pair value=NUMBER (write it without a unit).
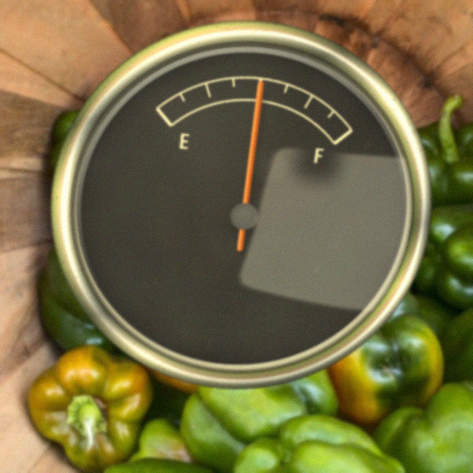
value=0.5
